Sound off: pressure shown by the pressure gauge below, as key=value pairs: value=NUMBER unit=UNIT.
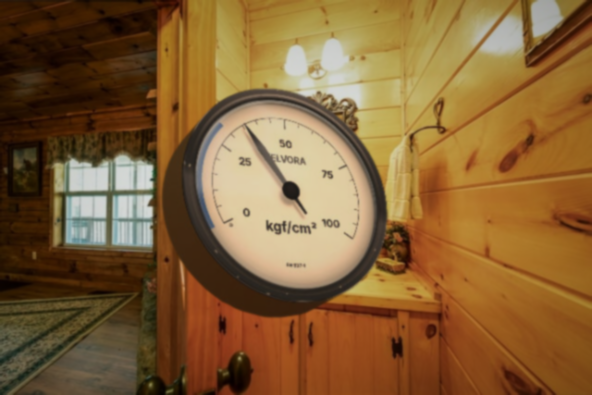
value=35 unit=kg/cm²
